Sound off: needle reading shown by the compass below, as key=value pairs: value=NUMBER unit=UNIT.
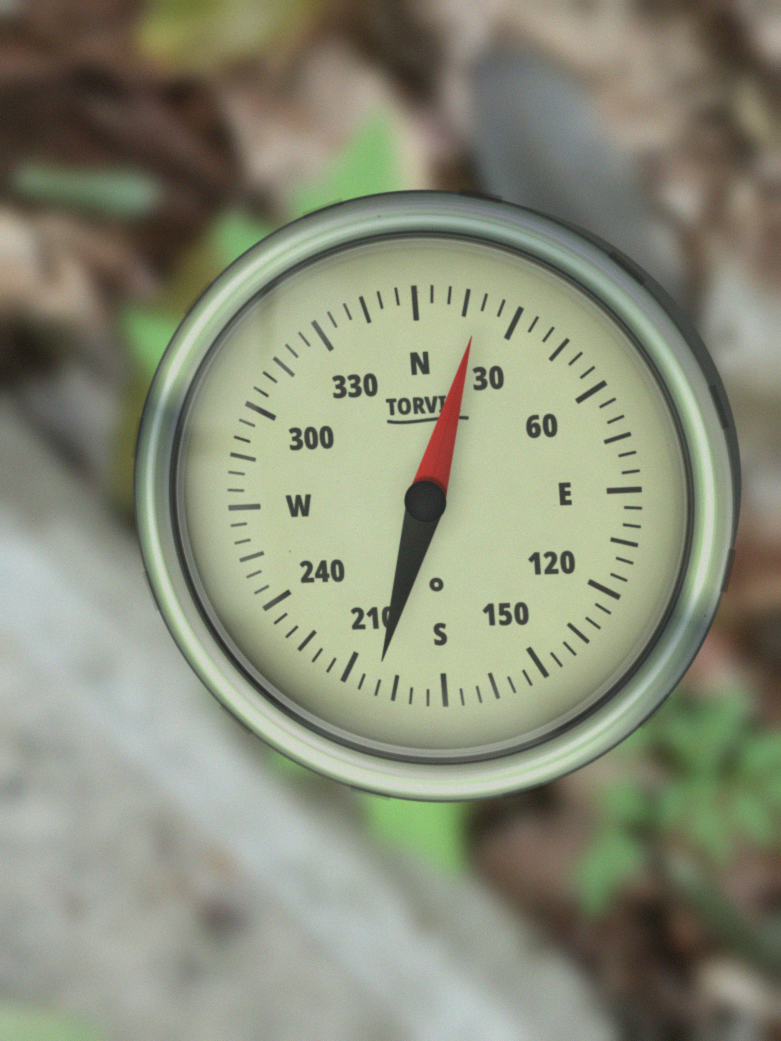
value=20 unit=°
